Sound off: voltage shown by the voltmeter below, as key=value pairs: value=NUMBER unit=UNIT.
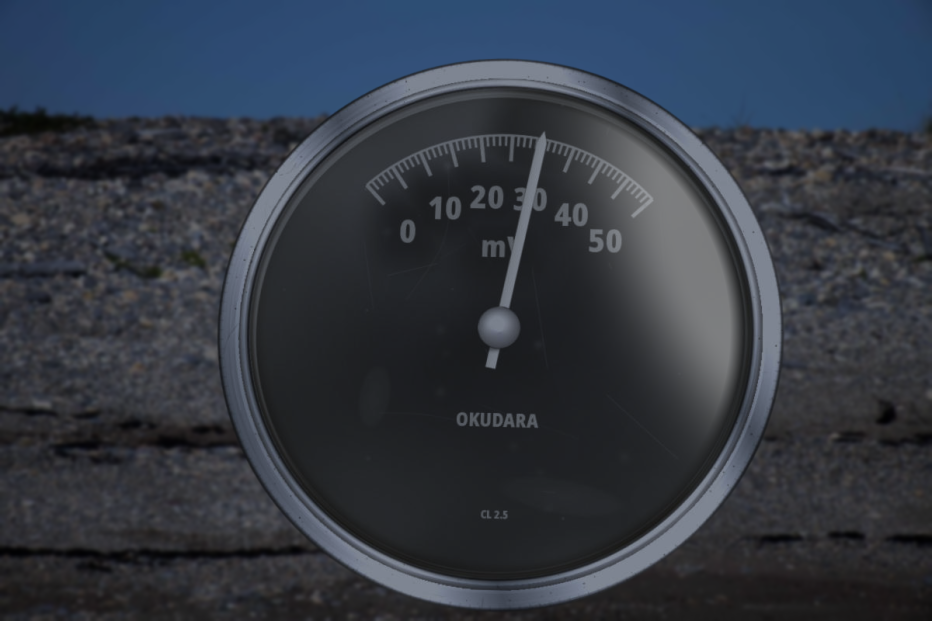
value=30 unit=mV
